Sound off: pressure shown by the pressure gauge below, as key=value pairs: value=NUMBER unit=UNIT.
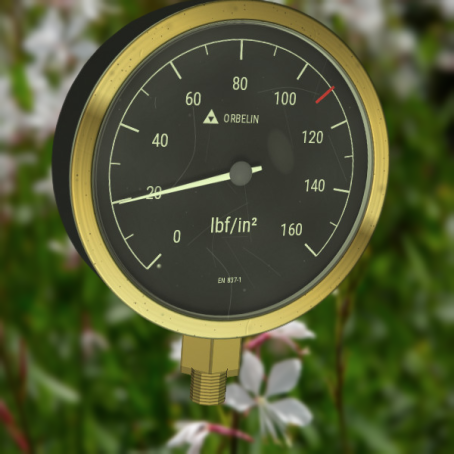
value=20 unit=psi
